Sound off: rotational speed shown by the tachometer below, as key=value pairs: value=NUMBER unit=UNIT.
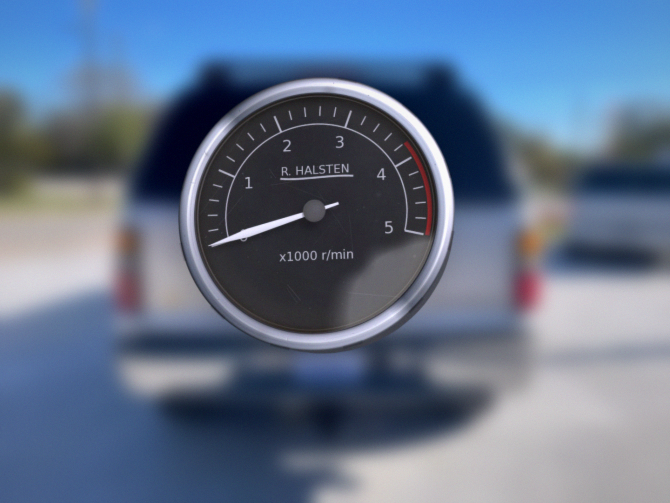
value=0 unit=rpm
